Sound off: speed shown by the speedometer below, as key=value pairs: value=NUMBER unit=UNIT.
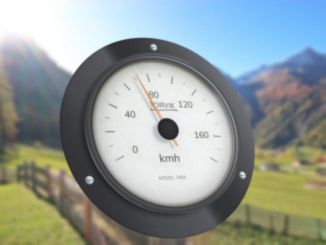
value=70 unit=km/h
